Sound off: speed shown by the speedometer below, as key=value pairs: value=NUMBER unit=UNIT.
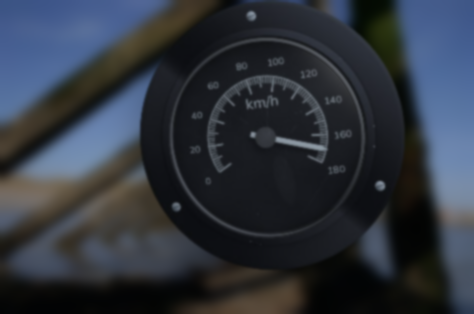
value=170 unit=km/h
